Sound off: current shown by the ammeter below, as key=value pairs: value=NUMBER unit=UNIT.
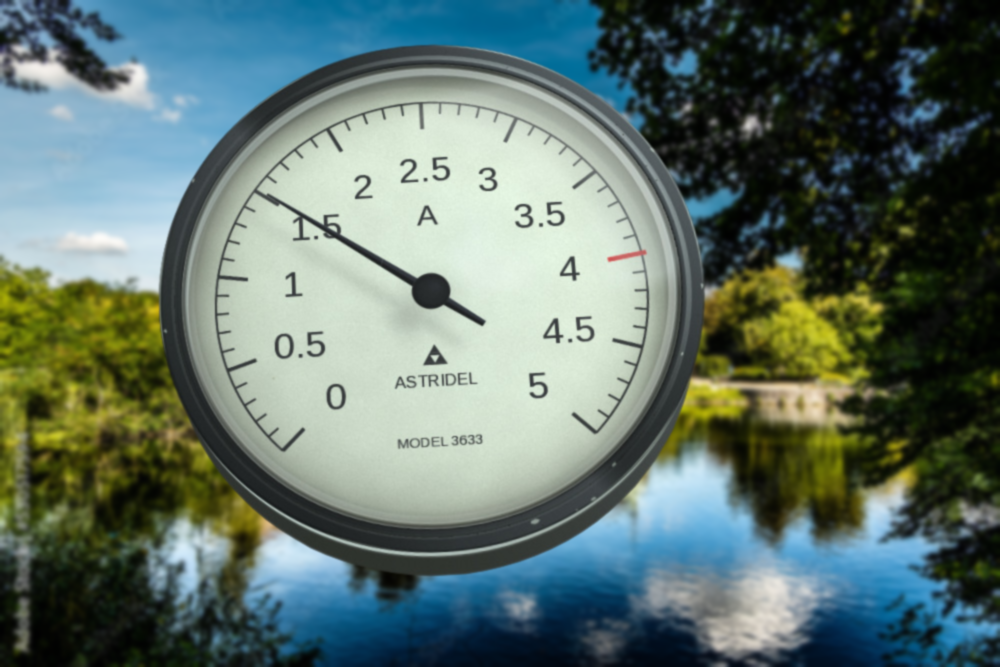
value=1.5 unit=A
